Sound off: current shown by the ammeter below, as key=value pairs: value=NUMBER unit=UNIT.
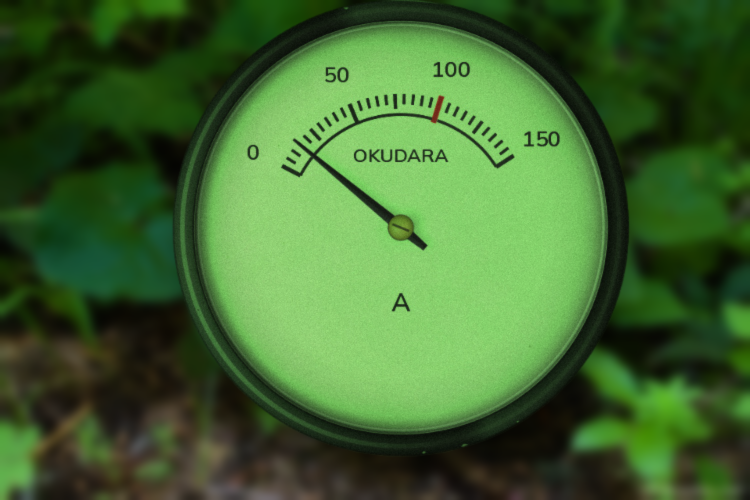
value=15 unit=A
